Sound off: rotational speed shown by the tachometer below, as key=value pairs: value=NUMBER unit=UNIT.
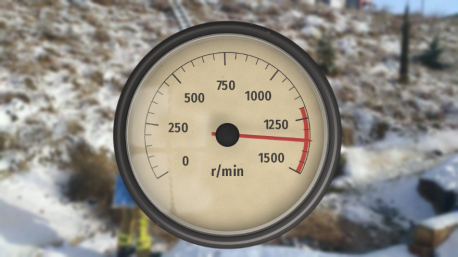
value=1350 unit=rpm
